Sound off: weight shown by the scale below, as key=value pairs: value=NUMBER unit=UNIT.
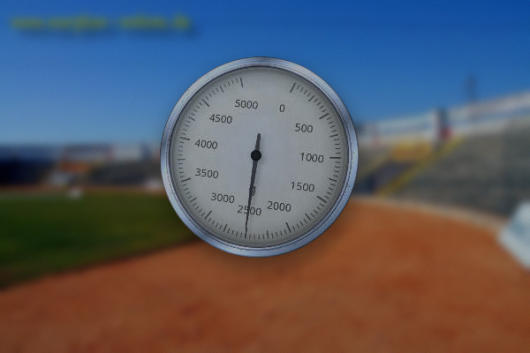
value=2500 unit=g
